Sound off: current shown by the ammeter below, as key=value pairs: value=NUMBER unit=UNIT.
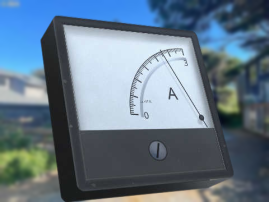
value=2.25 unit=A
